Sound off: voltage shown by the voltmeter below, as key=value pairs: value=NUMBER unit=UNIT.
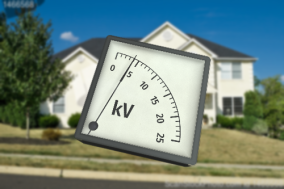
value=4 unit=kV
